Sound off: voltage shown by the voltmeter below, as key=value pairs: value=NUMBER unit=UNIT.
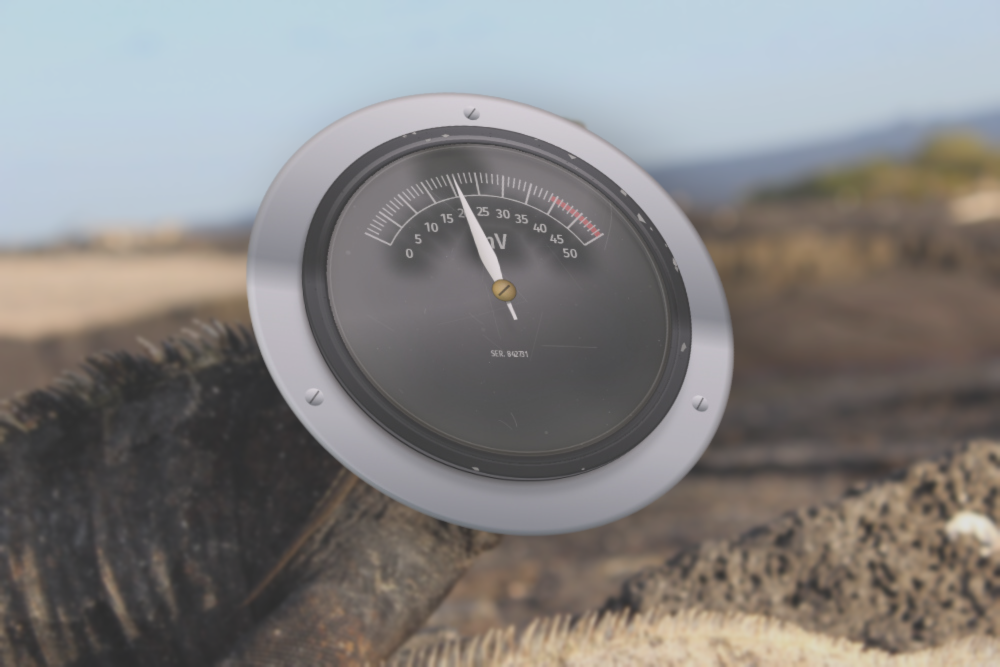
value=20 unit=mV
